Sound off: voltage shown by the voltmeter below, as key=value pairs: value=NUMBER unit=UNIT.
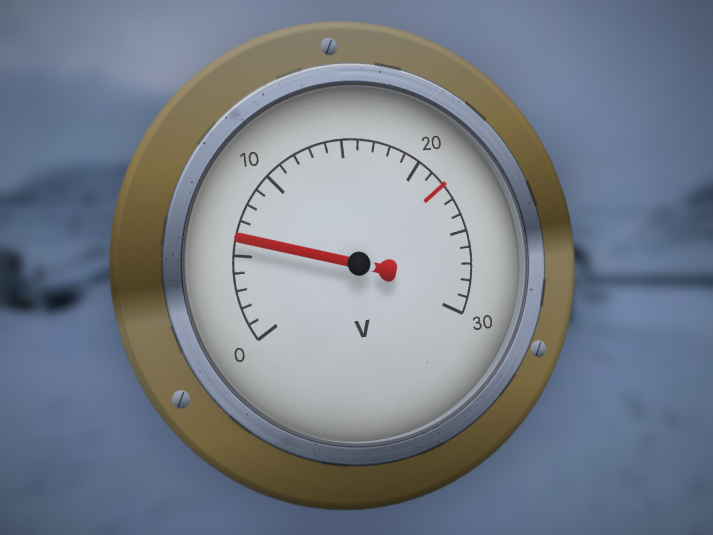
value=6 unit=V
